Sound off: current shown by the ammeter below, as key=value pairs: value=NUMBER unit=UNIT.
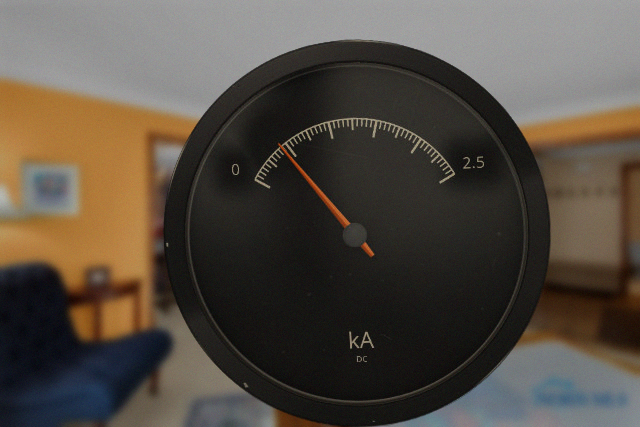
value=0.45 unit=kA
